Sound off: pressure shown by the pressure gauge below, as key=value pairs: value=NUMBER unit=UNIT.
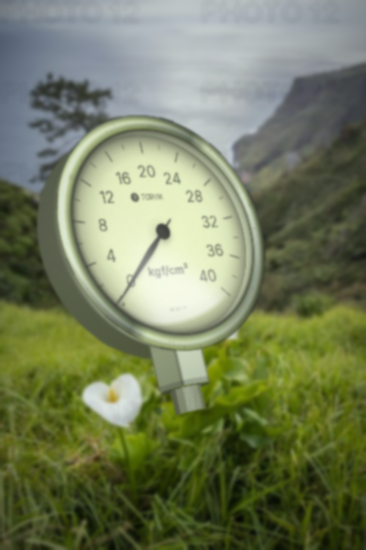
value=0 unit=kg/cm²
